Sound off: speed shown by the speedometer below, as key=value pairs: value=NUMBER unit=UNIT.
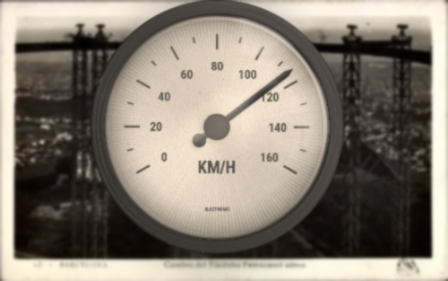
value=115 unit=km/h
